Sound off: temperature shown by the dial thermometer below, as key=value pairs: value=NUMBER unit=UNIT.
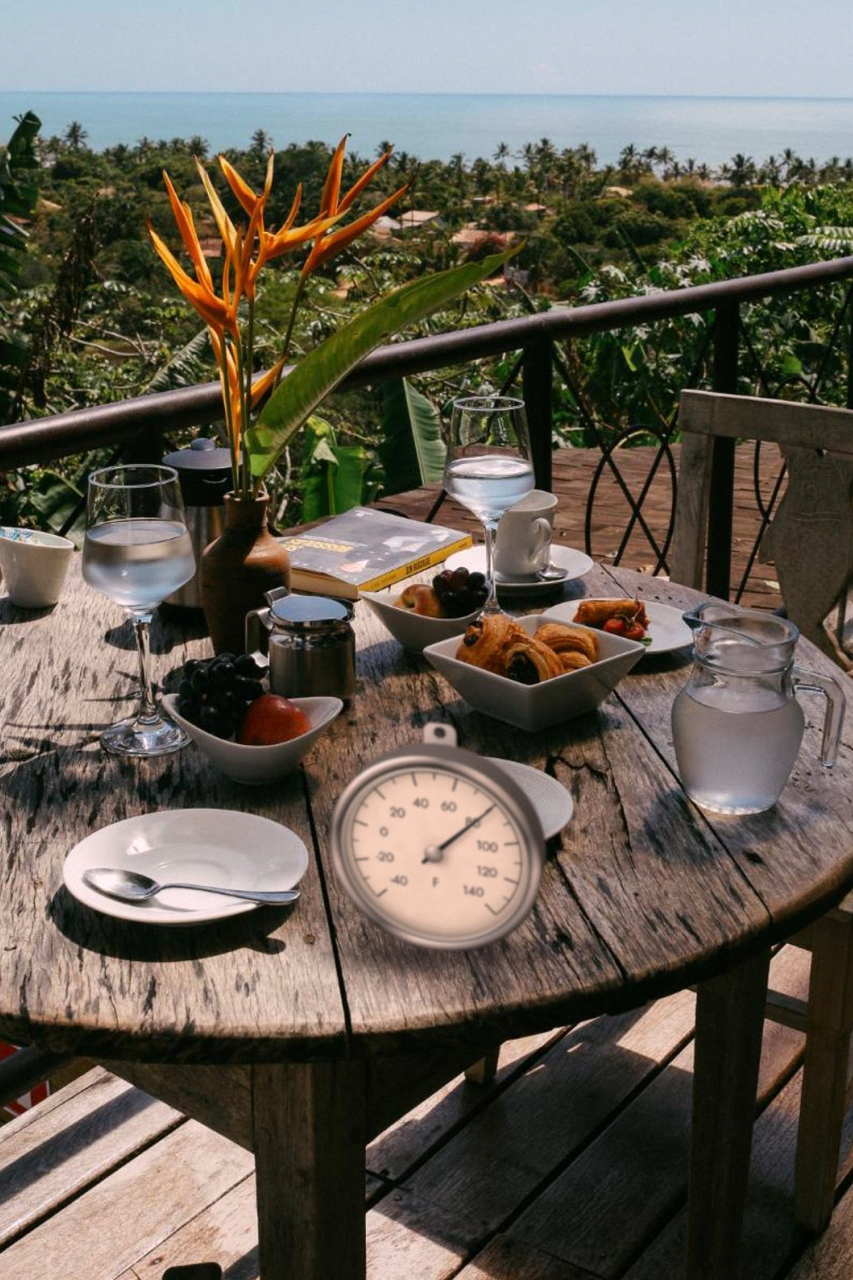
value=80 unit=°F
